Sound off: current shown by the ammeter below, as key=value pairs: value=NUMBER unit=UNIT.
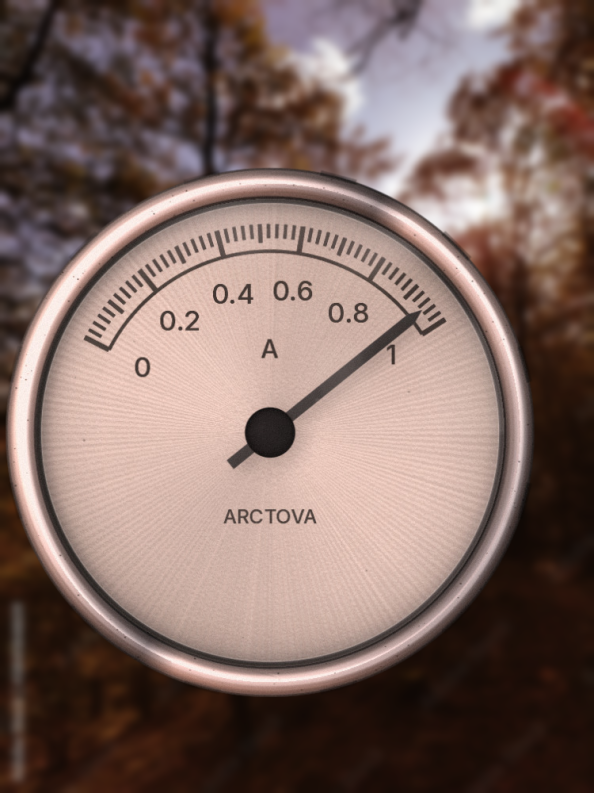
value=0.95 unit=A
